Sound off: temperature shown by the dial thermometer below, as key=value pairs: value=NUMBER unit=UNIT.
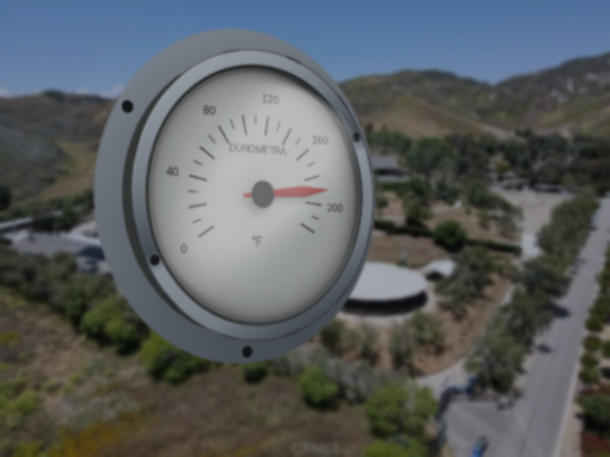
value=190 unit=°F
